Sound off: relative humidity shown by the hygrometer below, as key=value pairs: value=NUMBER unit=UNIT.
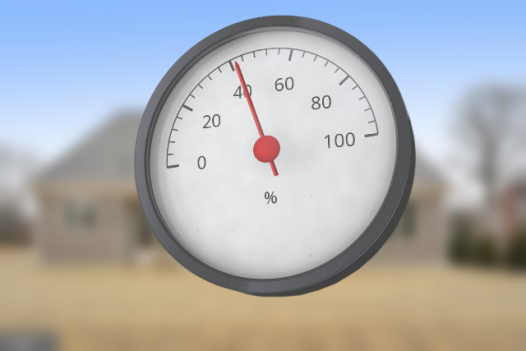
value=42 unit=%
